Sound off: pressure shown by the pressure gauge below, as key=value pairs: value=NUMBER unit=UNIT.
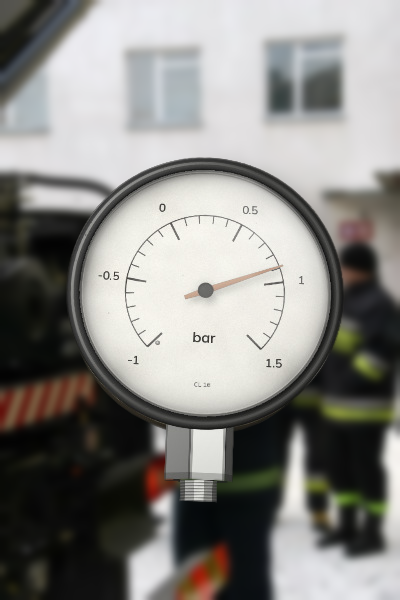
value=0.9 unit=bar
